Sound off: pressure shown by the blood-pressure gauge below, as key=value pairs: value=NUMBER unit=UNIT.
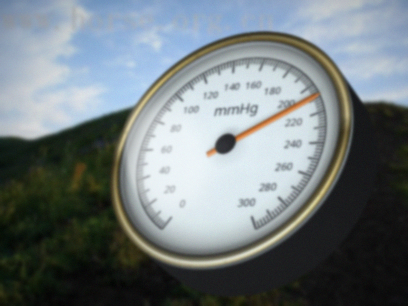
value=210 unit=mmHg
